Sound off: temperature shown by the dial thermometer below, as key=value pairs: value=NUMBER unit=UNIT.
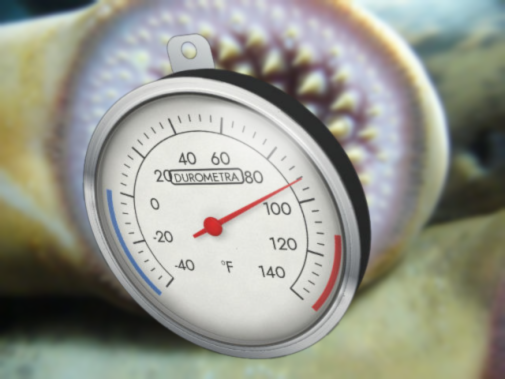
value=92 unit=°F
